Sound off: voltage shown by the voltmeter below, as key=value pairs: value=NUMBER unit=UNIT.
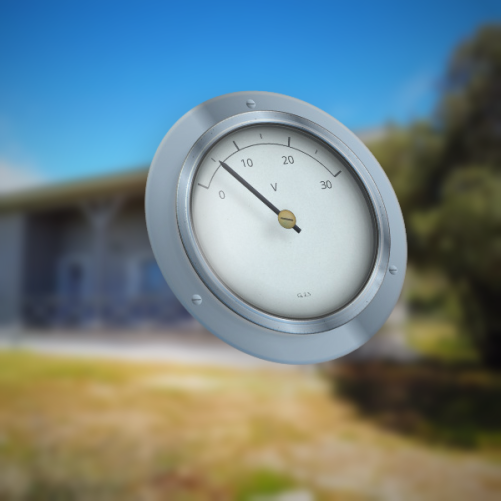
value=5 unit=V
